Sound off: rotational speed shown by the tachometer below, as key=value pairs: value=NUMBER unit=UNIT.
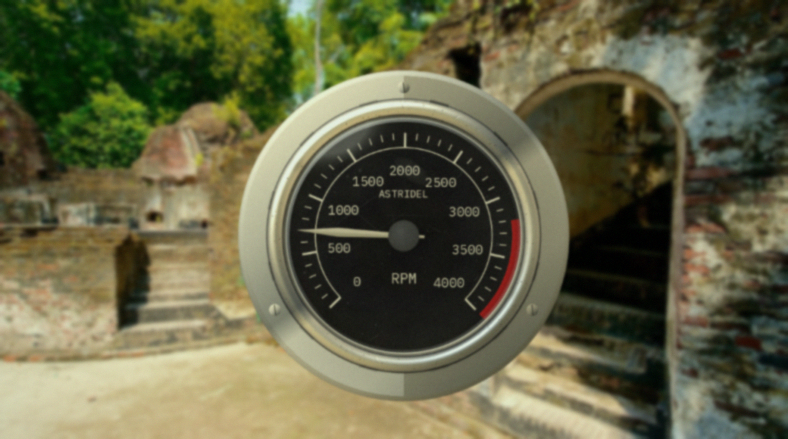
value=700 unit=rpm
